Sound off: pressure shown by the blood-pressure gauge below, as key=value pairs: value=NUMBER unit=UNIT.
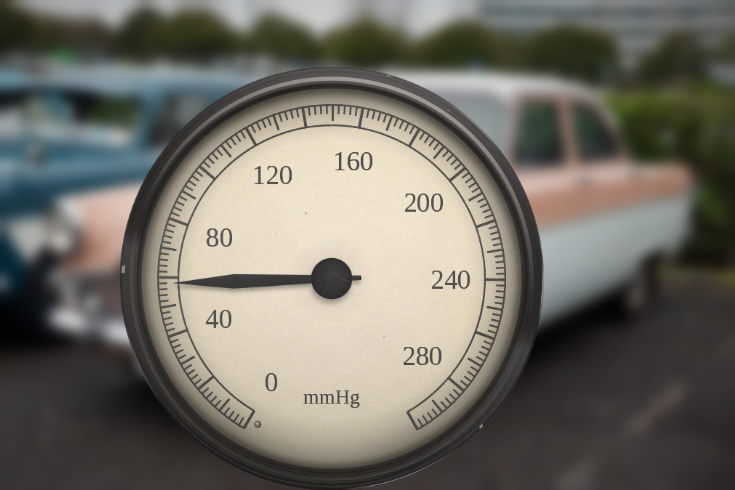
value=58 unit=mmHg
